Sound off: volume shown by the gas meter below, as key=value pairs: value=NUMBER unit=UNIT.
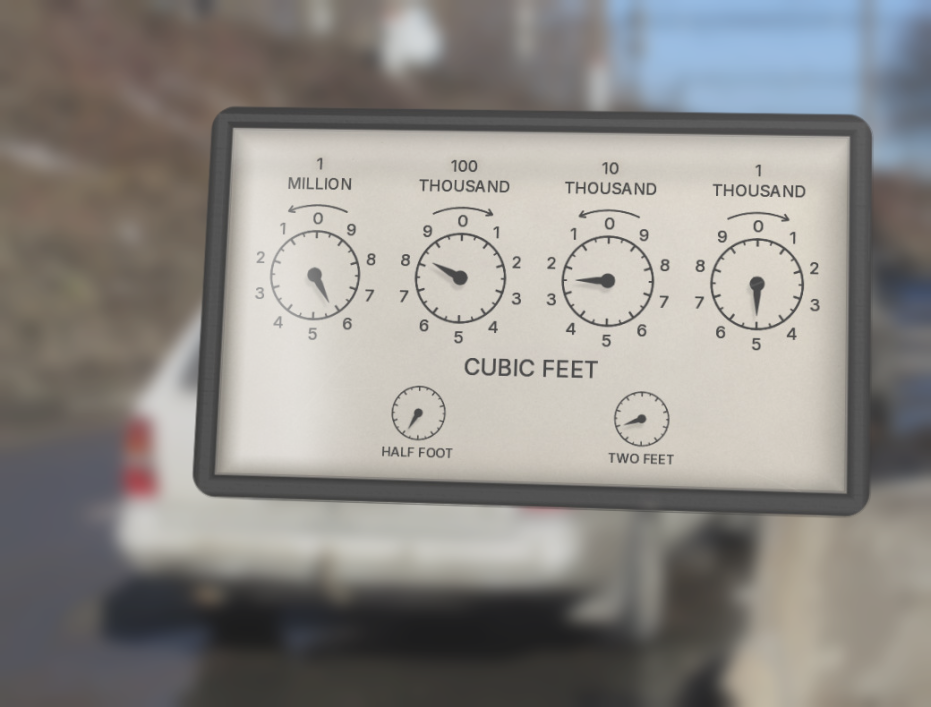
value=582500 unit=ft³
